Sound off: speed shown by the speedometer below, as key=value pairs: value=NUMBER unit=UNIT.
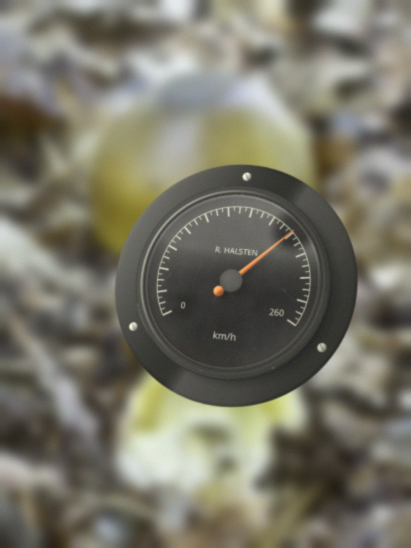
value=180 unit=km/h
